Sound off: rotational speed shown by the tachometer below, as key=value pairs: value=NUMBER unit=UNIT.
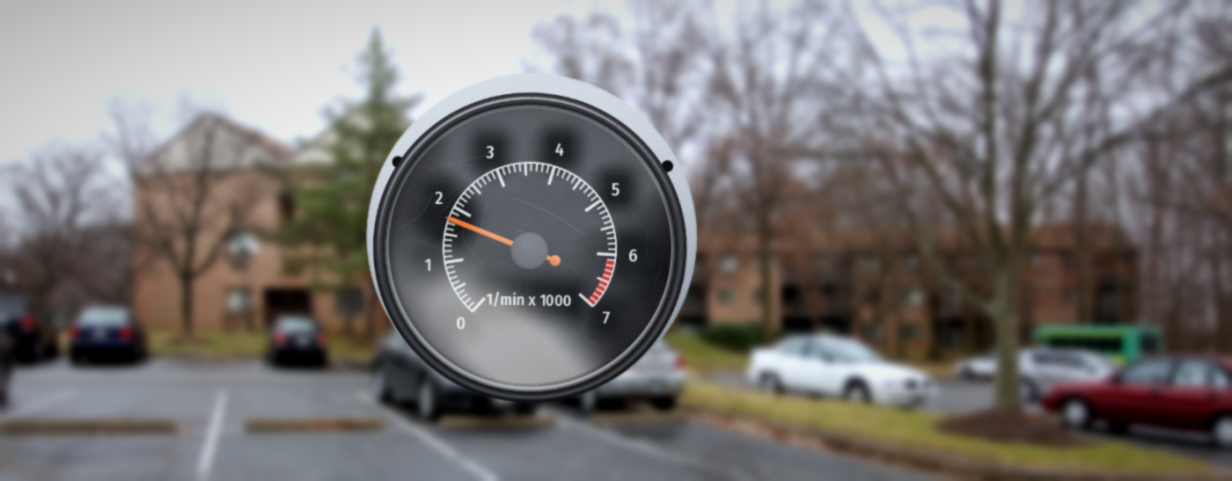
value=1800 unit=rpm
